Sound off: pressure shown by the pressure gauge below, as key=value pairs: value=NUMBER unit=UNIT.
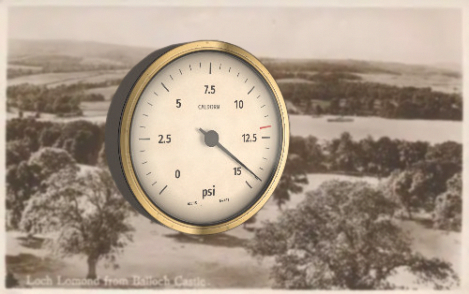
value=14.5 unit=psi
